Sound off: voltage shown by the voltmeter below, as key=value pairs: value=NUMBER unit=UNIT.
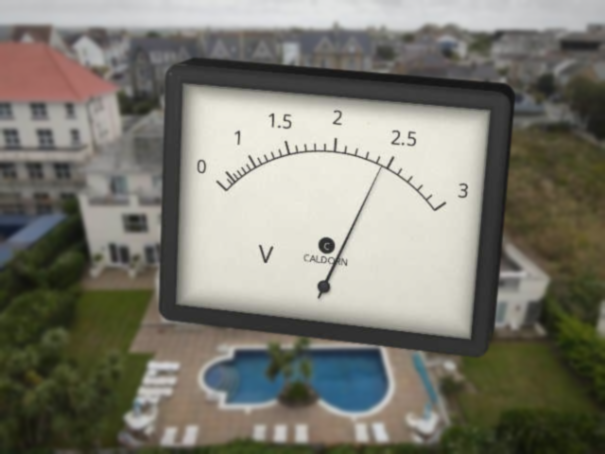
value=2.45 unit=V
